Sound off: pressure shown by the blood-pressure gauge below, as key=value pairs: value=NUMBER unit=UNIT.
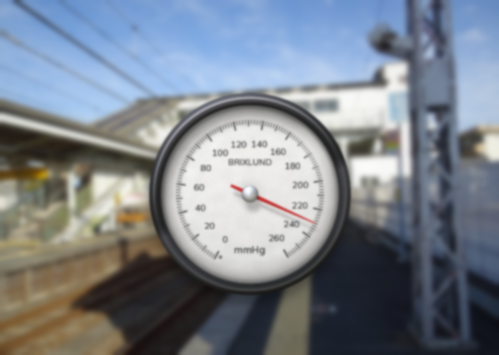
value=230 unit=mmHg
